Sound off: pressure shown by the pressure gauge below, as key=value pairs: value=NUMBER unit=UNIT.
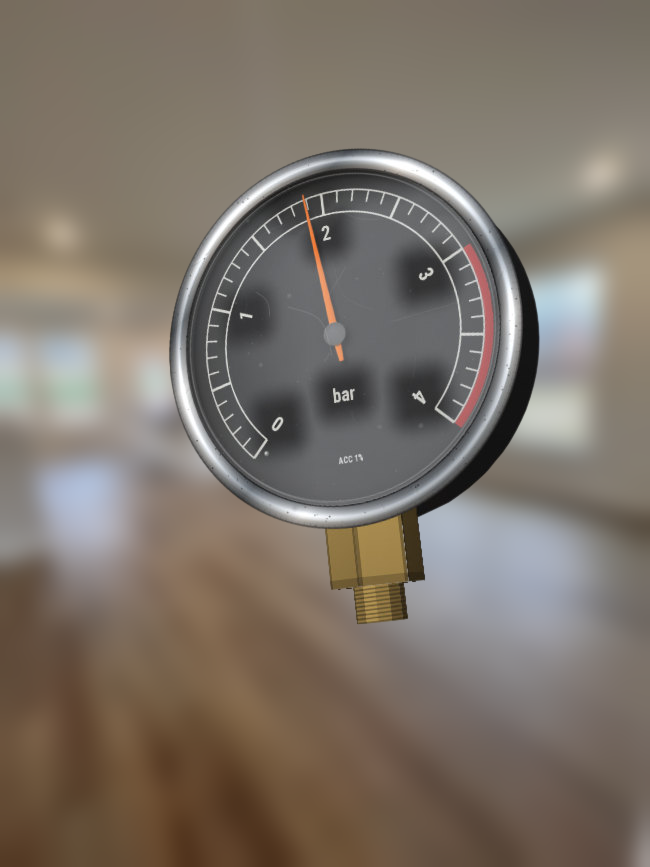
value=1.9 unit=bar
